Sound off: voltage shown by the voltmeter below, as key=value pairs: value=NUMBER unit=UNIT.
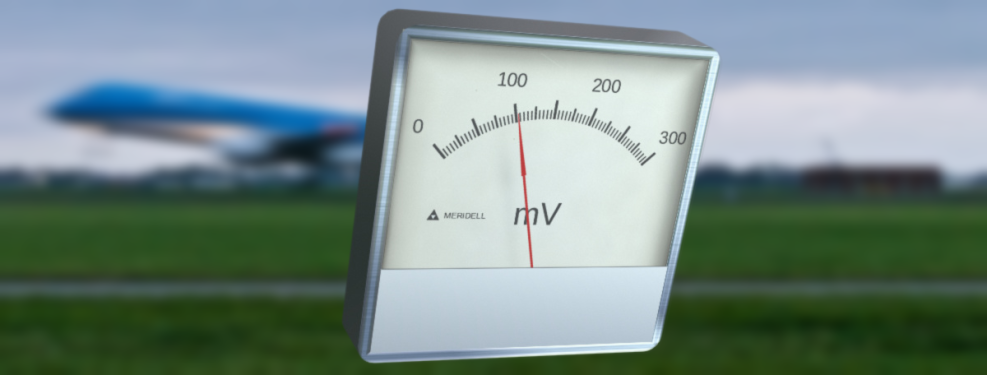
value=100 unit=mV
